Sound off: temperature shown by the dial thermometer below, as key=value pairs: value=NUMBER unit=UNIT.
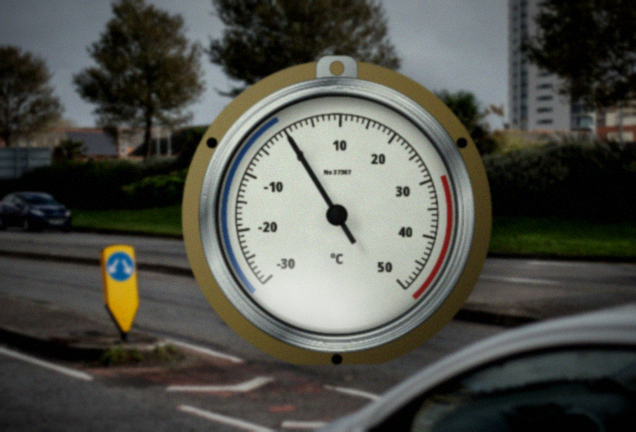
value=0 unit=°C
